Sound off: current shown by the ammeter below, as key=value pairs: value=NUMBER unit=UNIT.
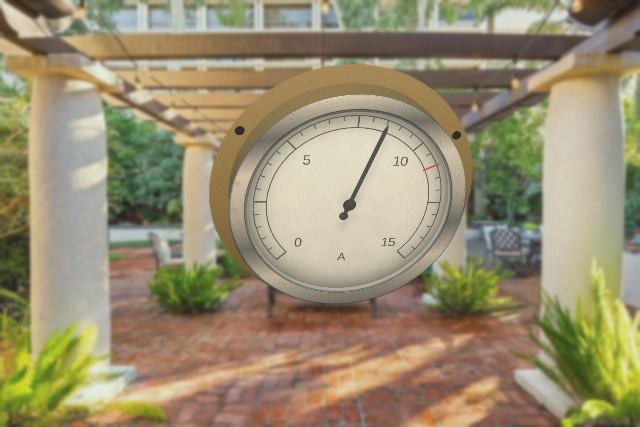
value=8.5 unit=A
